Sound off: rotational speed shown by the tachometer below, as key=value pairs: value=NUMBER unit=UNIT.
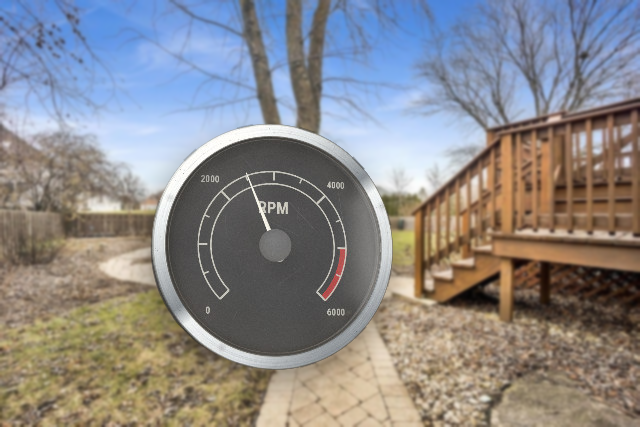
value=2500 unit=rpm
